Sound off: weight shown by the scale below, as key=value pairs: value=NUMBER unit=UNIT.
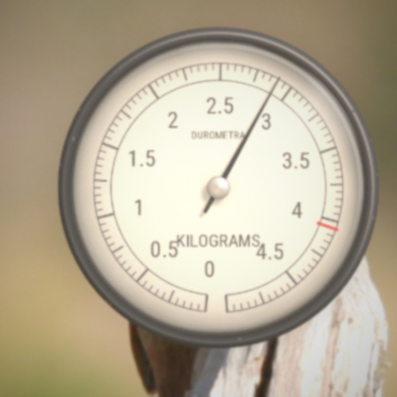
value=2.9 unit=kg
